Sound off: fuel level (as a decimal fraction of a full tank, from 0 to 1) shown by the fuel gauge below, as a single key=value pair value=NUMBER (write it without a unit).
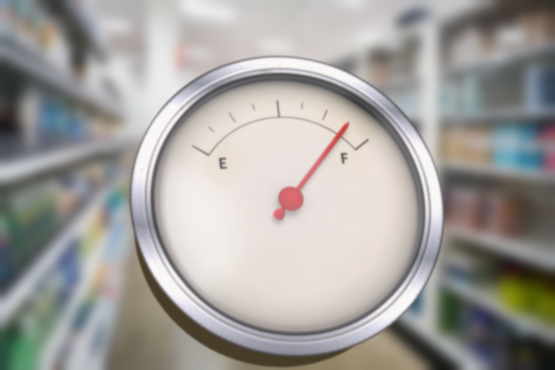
value=0.875
